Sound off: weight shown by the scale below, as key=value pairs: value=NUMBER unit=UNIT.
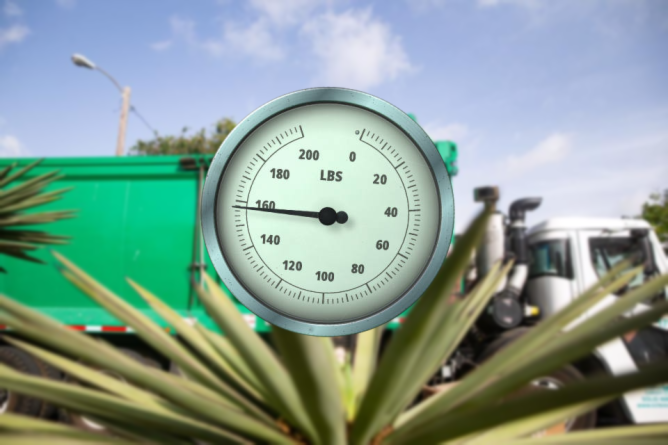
value=158 unit=lb
